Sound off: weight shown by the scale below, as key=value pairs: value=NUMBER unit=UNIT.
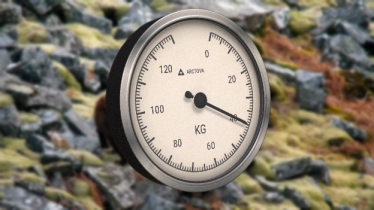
value=40 unit=kg
